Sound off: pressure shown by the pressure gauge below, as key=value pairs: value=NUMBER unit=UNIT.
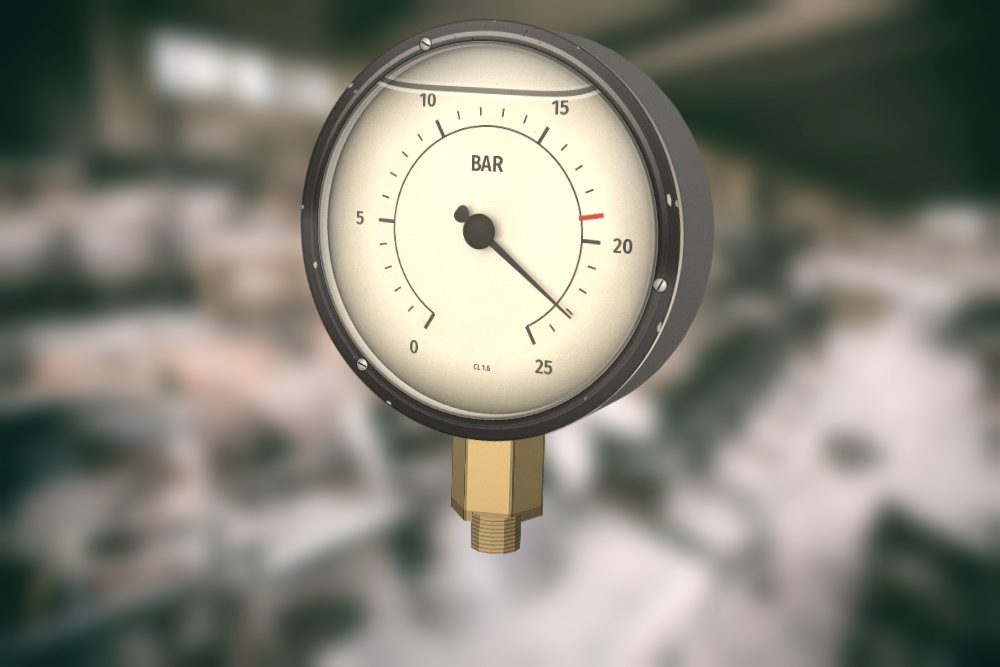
value=23 unit=bar
